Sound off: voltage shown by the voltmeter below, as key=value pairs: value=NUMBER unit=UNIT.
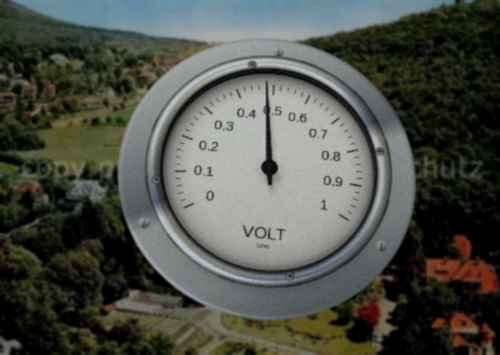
value=0.48 unit=V
